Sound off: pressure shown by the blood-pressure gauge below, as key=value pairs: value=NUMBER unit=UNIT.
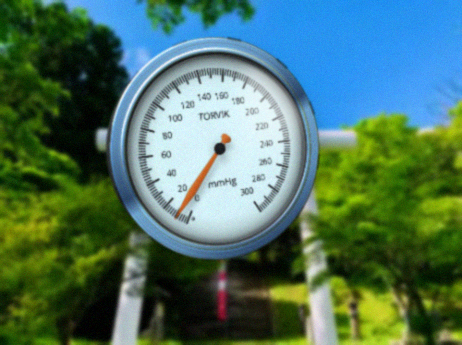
value=10 unit=mmHg
